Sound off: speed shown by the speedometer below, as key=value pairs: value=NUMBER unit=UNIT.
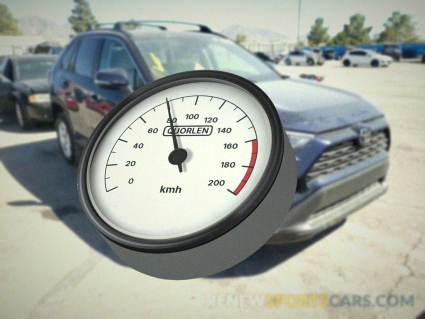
value=80 unit=km/h
